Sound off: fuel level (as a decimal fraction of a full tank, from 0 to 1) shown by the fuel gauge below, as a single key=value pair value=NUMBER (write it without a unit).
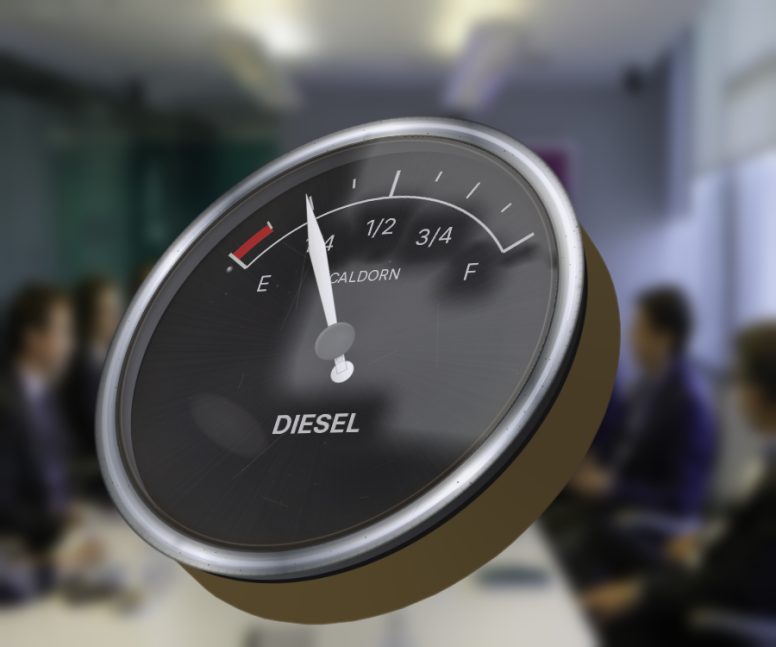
value=0.25
